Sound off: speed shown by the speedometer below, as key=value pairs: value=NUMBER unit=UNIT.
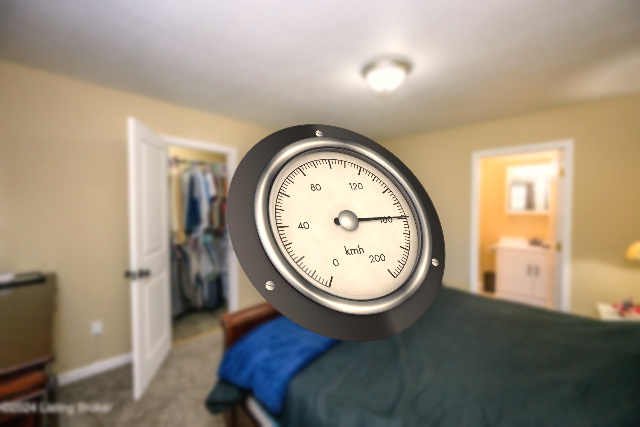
value=160 unit=km/h
